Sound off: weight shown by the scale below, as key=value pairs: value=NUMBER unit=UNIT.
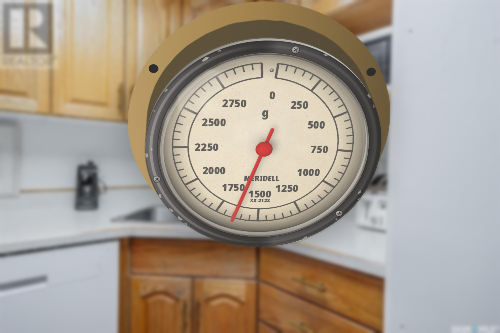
value=1650 unit=g
